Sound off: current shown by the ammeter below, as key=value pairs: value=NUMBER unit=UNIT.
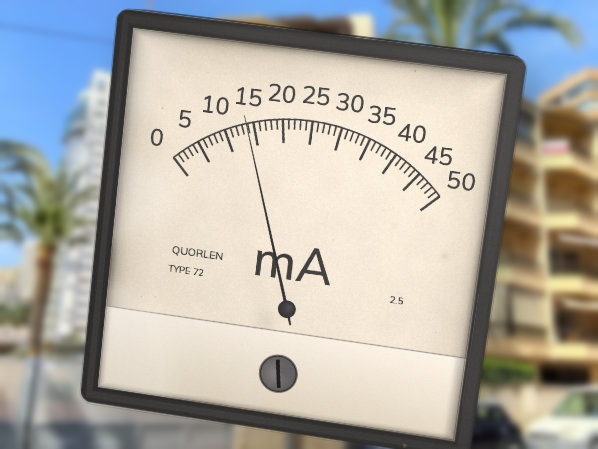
value=14 unit=mA
